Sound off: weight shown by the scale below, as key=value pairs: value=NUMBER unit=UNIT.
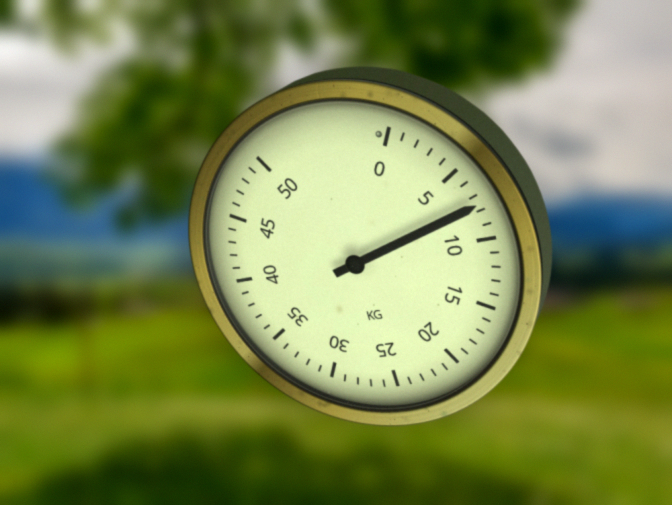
value=7.5 unit=kg
